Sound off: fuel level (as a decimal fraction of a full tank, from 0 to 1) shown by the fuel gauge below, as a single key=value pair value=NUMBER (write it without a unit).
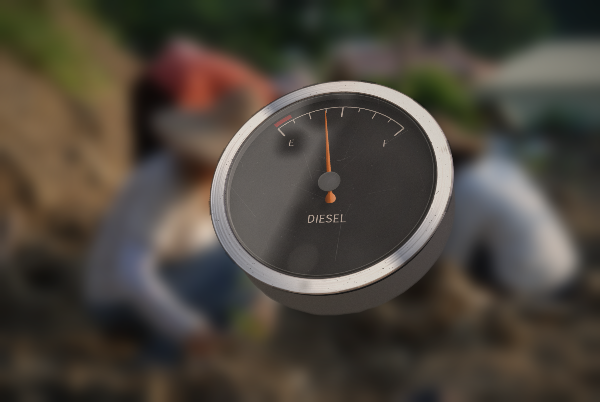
value=0.375
